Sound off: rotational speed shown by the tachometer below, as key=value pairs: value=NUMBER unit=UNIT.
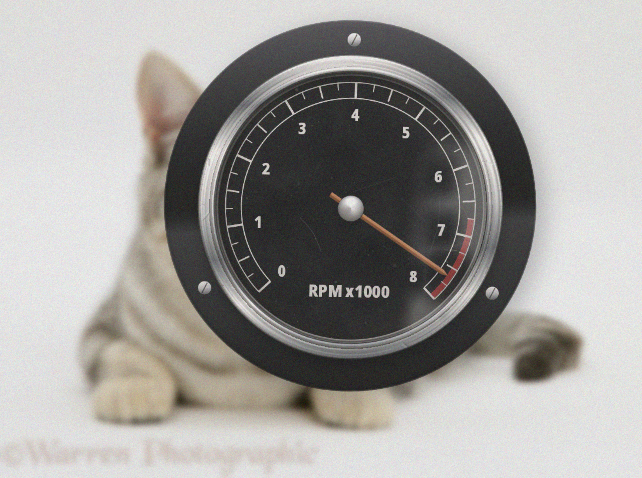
value=7625 unit=rpm
